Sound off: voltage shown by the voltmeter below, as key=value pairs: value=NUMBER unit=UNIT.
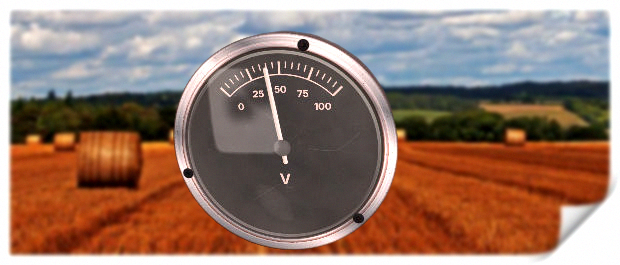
value=40 unit=V
